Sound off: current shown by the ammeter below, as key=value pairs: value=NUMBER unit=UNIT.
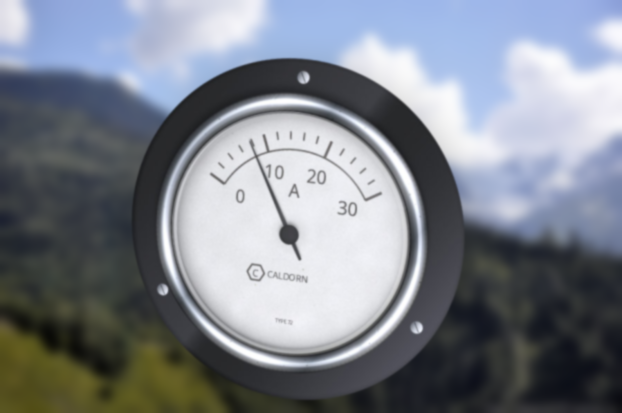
value=8 unit=A
